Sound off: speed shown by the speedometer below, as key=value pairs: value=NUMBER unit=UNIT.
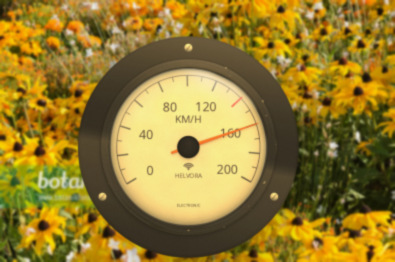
value=160 unit=km/h
